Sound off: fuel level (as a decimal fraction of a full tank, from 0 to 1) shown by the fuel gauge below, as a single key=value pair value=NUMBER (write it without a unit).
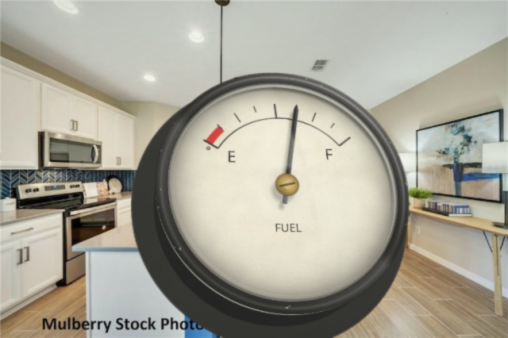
value=0.625
